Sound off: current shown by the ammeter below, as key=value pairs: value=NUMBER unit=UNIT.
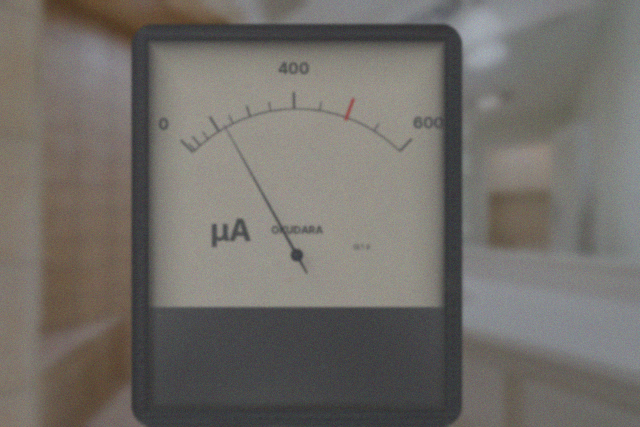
value=225 unit=µA
